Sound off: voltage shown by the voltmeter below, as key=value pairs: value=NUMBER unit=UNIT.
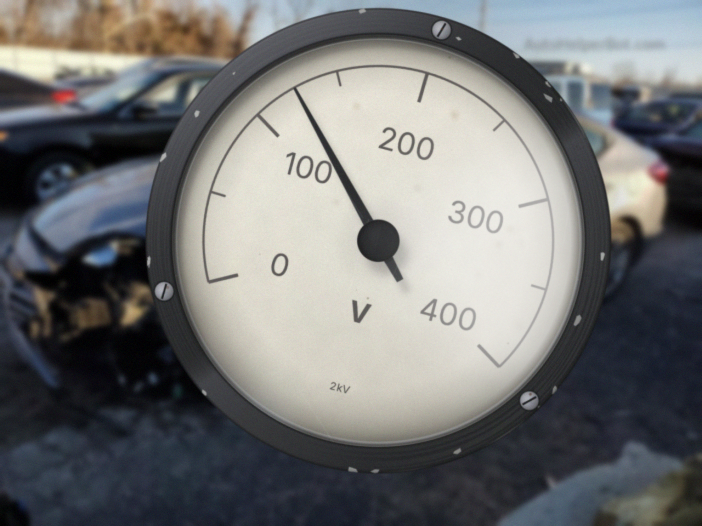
value=125 unit=V
